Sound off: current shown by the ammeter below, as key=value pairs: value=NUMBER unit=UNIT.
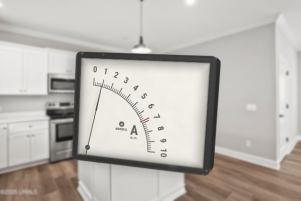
value=1 unit=A
